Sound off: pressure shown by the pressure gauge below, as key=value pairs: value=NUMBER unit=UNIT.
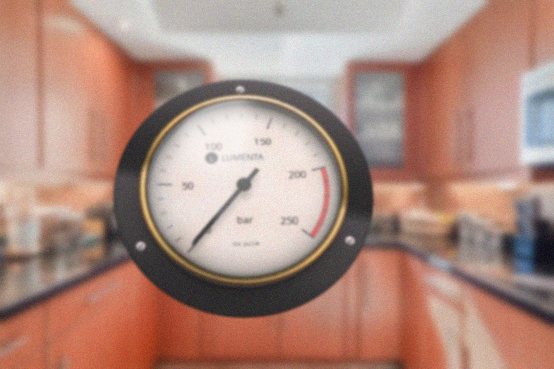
value=0 unit=bar
